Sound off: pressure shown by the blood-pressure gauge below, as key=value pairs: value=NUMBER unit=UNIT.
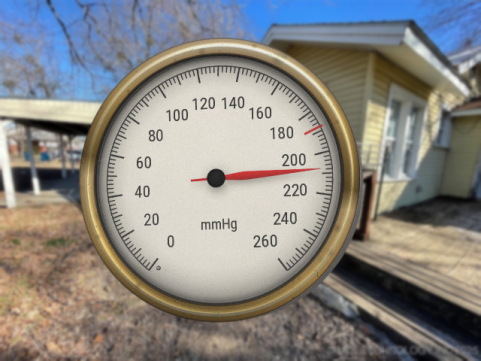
value=208 unit=mmHg
